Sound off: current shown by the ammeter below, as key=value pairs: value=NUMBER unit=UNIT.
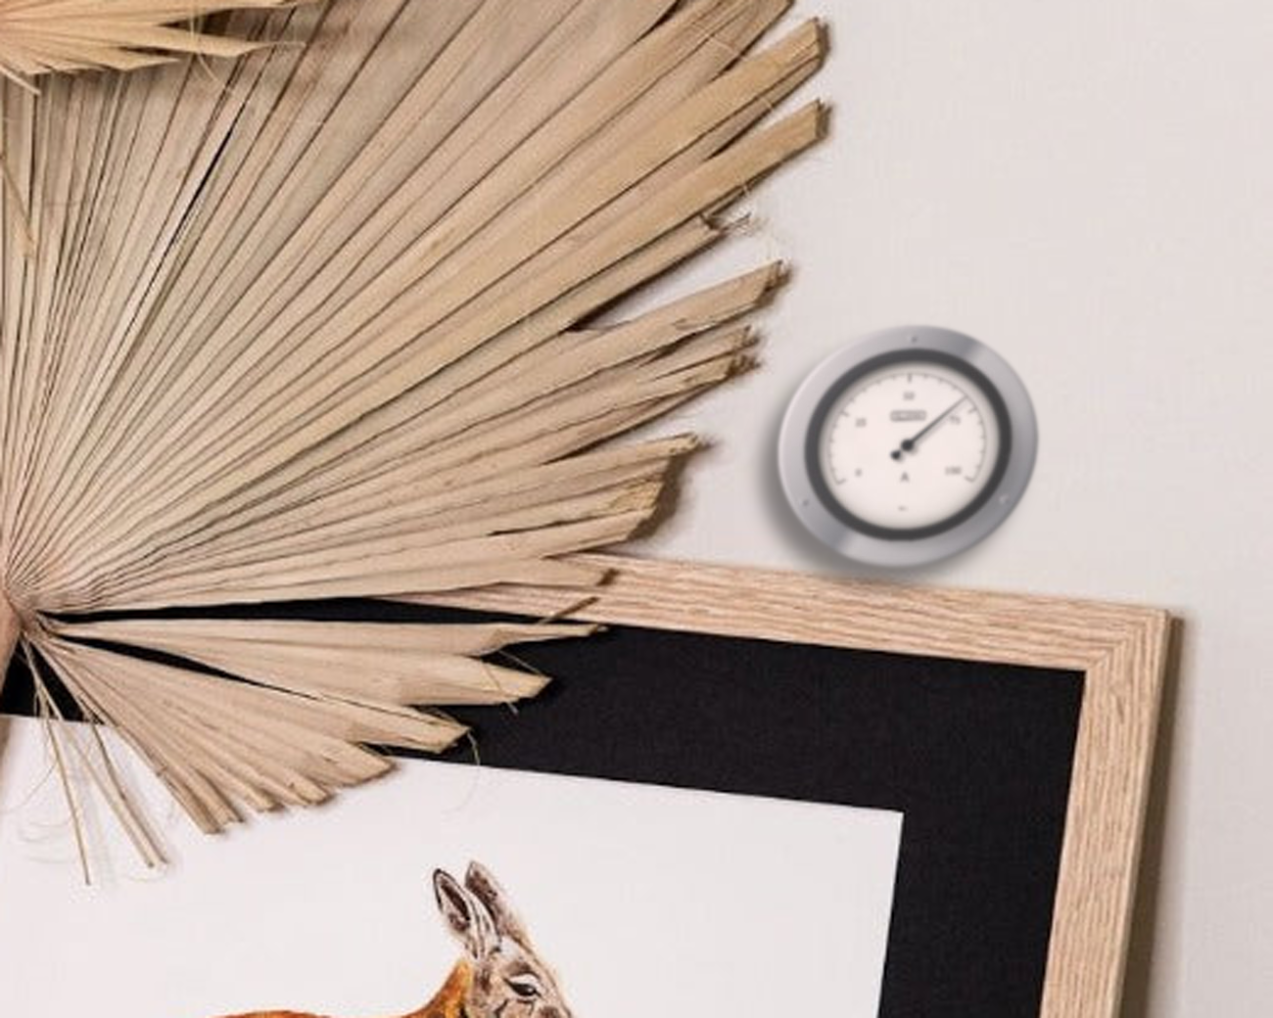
value=70 unit=A
